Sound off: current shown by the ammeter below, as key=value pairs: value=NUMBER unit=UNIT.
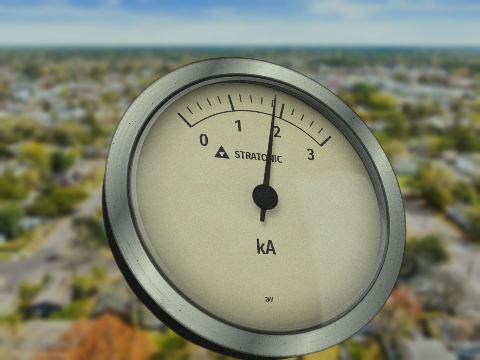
value=1.8 unit=kA
